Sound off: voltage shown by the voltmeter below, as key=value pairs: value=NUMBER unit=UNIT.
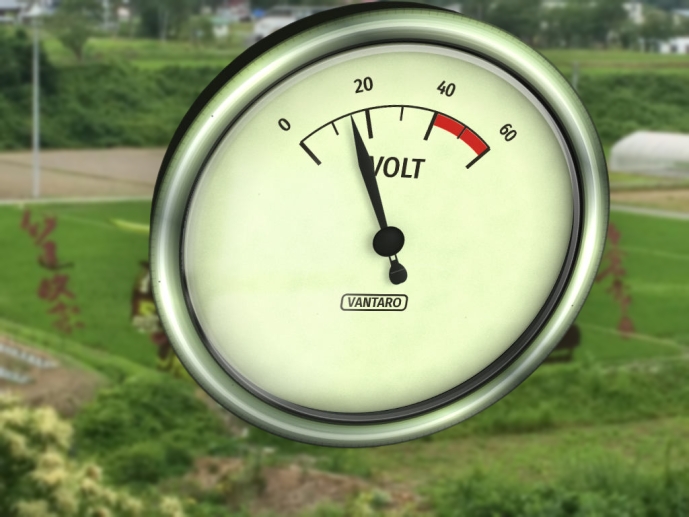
value=15 unit=V
